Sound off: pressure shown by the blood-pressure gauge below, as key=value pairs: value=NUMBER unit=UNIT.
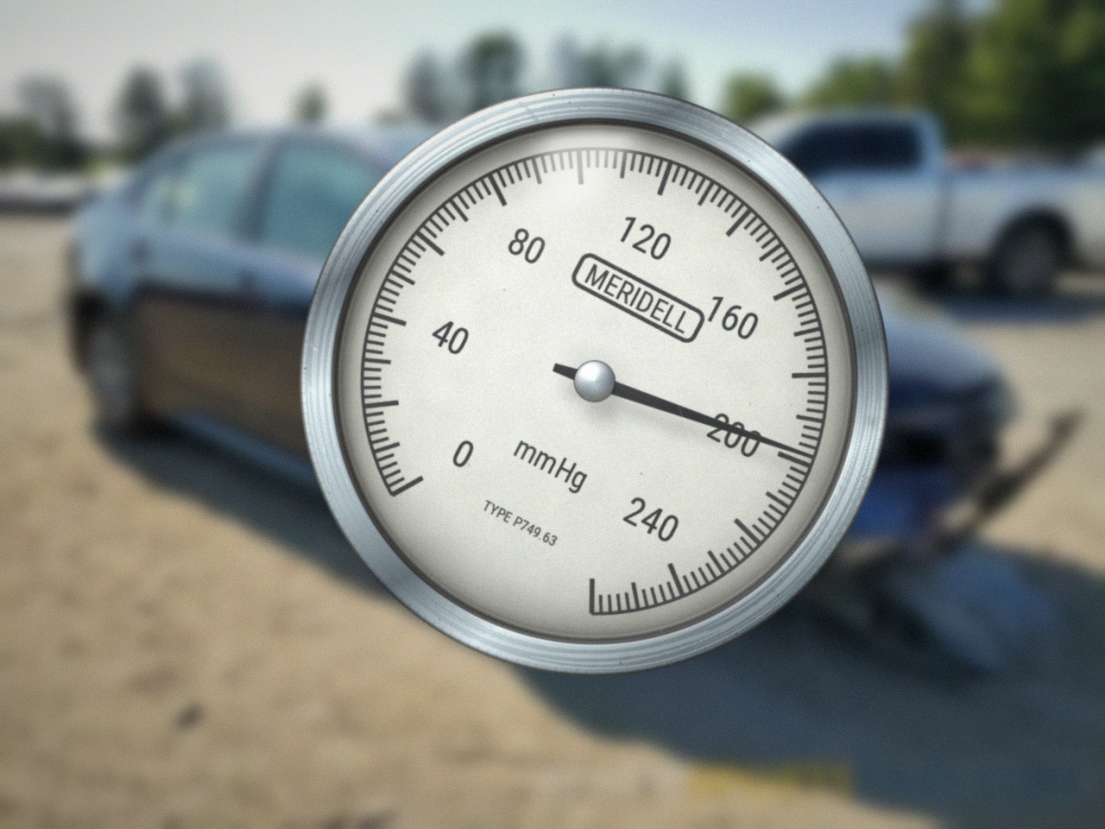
value=198 unit=mmHg
